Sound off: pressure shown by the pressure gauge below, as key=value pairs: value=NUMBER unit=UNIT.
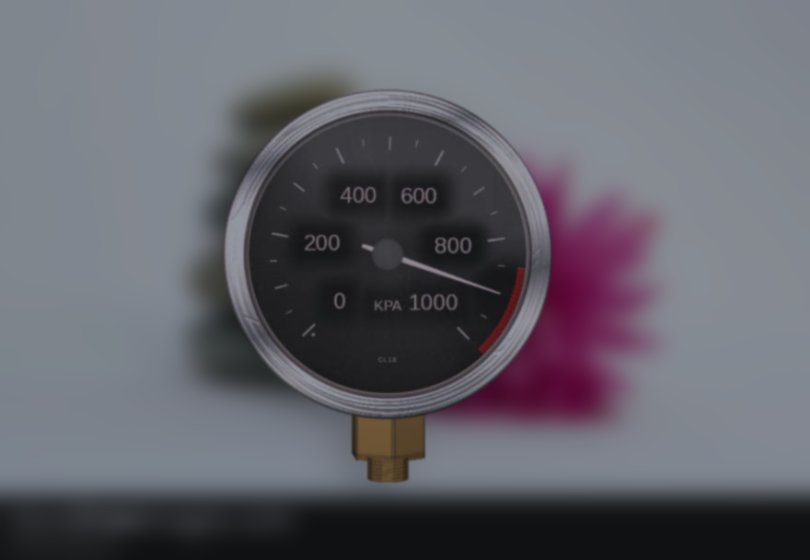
value=900 unit=kPa
